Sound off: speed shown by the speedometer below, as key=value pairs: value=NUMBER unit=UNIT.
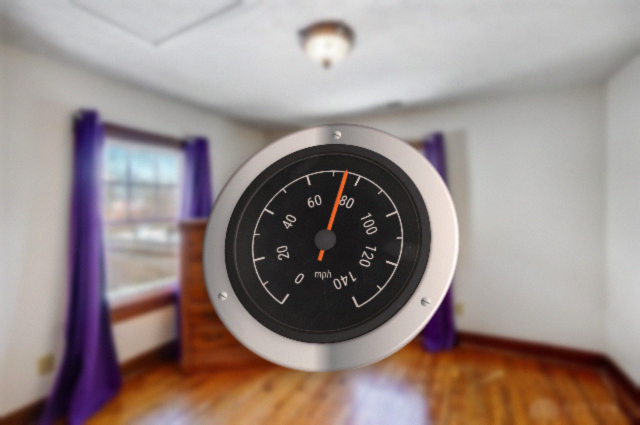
value=75 unit=mph
